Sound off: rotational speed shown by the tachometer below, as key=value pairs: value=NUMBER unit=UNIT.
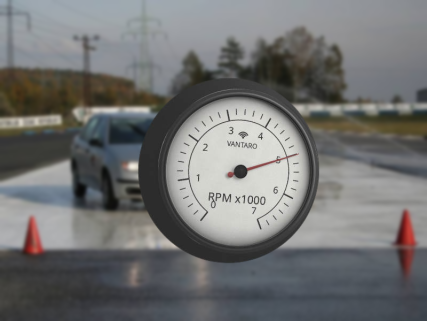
value=5000 unit=rpm
